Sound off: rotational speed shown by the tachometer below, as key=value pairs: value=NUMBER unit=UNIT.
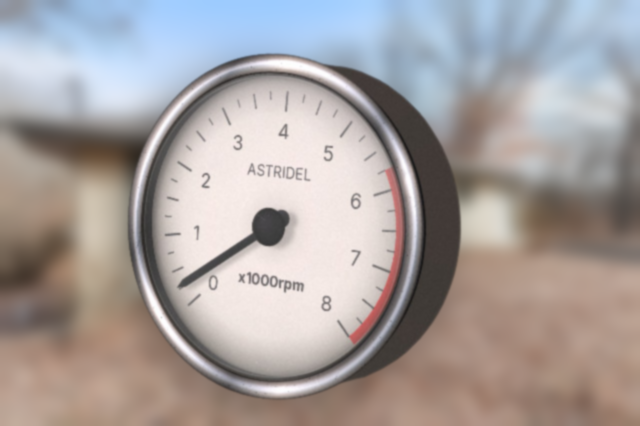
value=250 unit=rpm
